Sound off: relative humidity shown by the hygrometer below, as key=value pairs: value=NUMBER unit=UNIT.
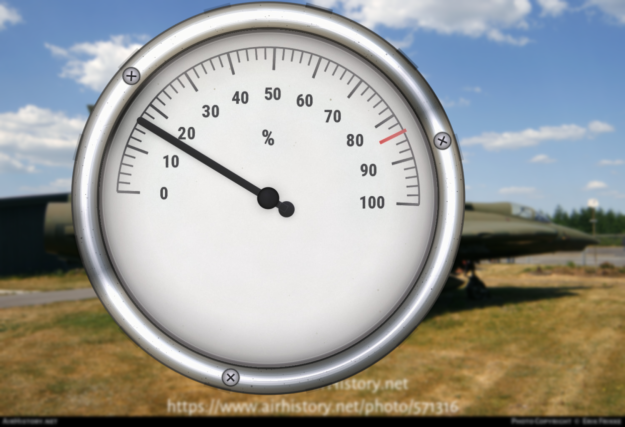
value=16 unit=%
